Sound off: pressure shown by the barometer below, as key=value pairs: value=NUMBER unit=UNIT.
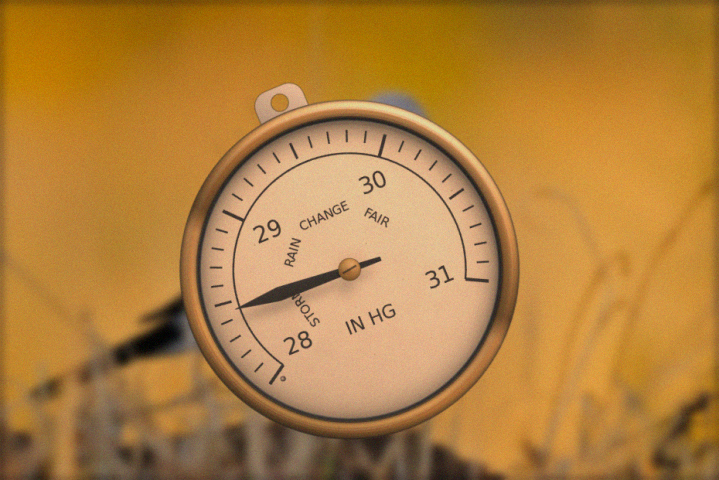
value=28.45 unit=inHg
